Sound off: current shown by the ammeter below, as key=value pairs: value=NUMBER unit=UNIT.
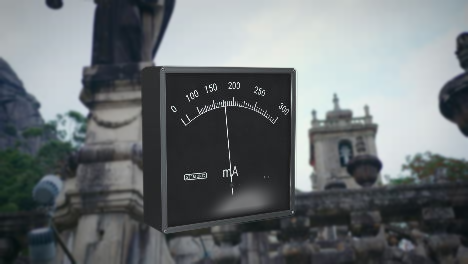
value=175 unit=mA
